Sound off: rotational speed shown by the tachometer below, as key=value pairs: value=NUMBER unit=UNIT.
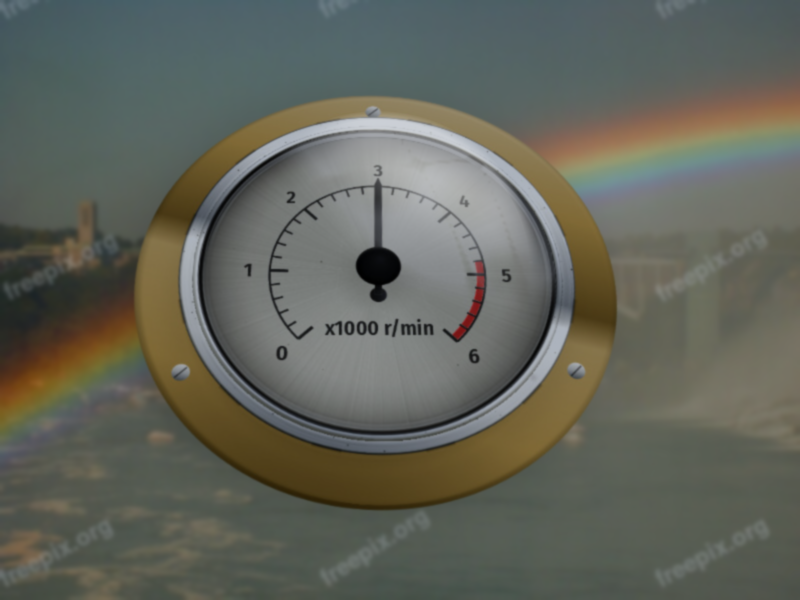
value=3000 unit=rpm
